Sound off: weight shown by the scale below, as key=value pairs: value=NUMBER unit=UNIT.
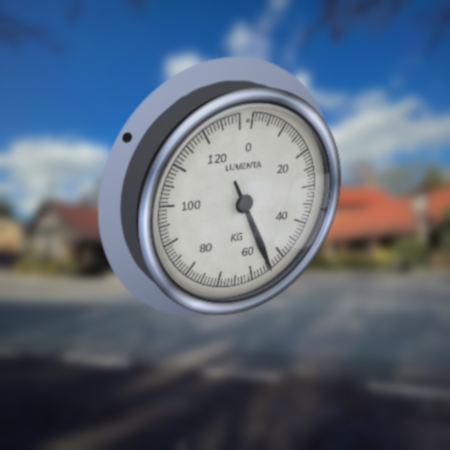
value=55 unit=kg
